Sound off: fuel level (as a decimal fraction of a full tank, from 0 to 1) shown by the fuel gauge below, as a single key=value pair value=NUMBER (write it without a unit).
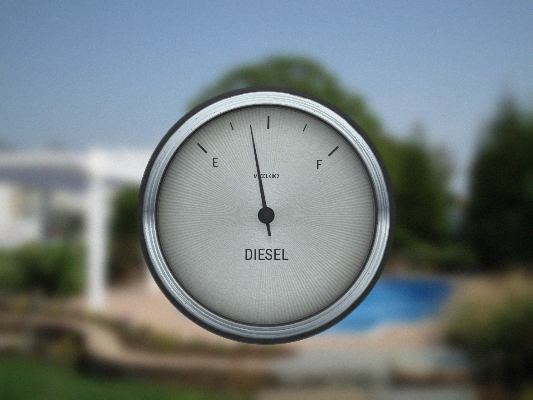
value=0.375
